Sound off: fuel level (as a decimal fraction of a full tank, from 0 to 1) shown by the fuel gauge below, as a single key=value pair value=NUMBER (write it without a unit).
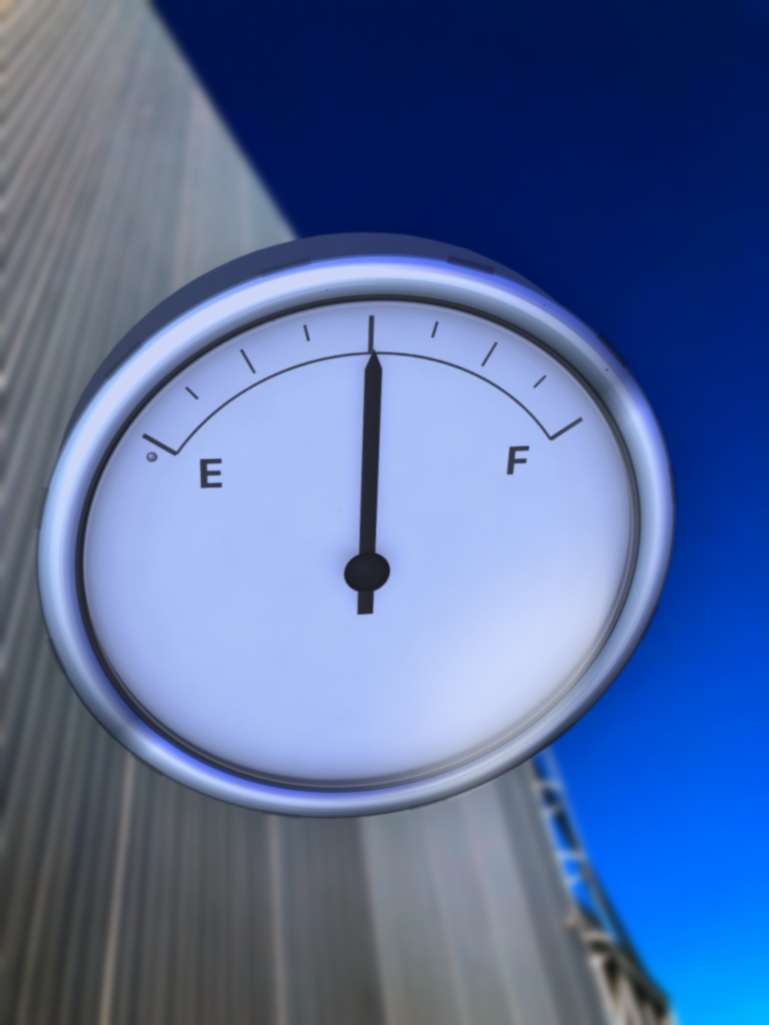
value=0.5
